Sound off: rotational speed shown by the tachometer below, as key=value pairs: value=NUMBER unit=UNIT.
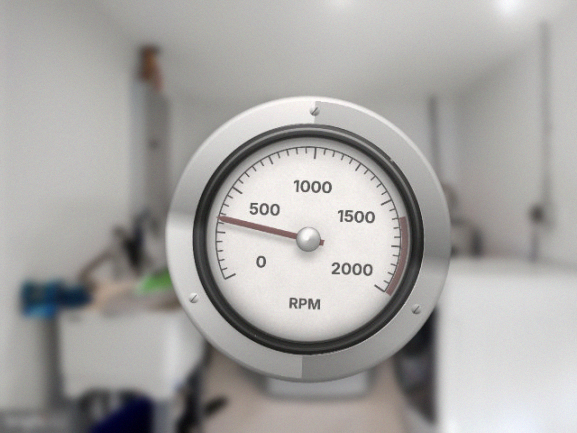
value=325 unit=rpm
